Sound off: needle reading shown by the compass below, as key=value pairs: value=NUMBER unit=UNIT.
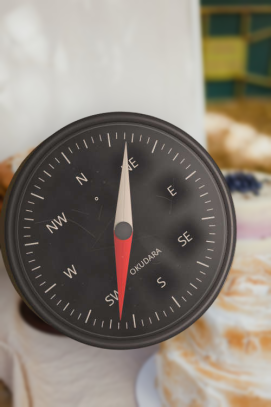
value=220 unit=°
